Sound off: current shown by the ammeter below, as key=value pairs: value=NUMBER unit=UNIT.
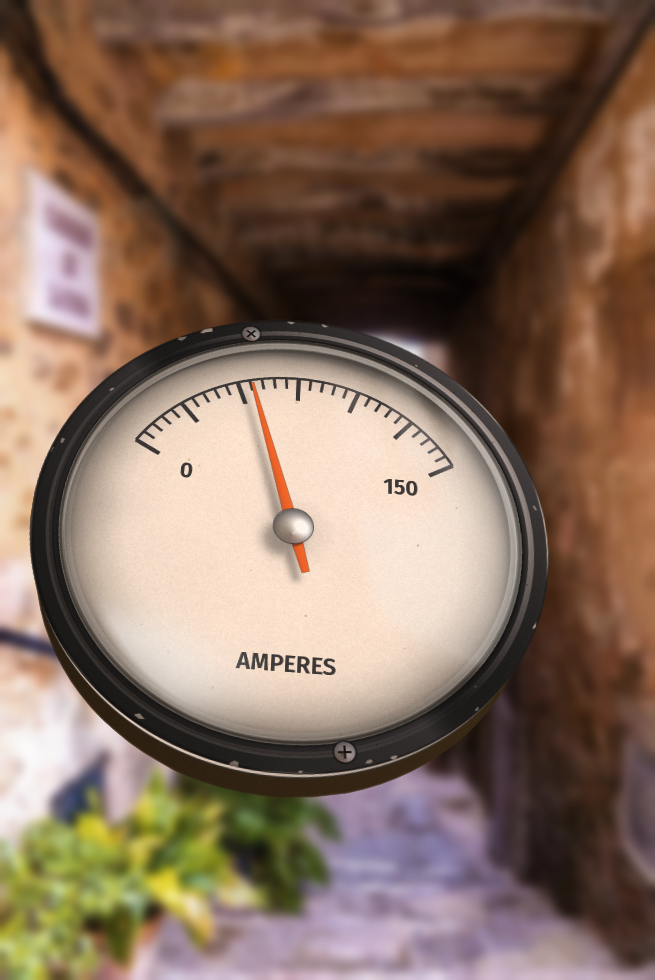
value=55 unit=A
